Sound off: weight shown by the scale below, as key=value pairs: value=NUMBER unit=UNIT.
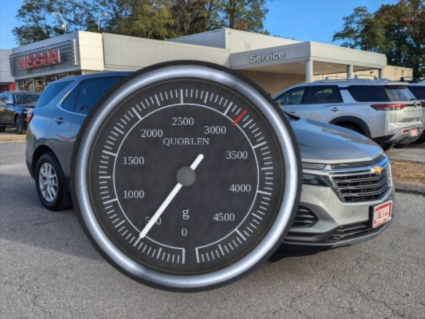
value=500 unit=g
